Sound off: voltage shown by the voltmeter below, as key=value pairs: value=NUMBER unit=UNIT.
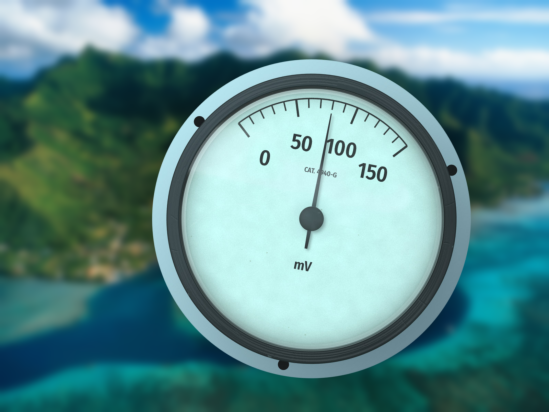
value=80 unit=mV
